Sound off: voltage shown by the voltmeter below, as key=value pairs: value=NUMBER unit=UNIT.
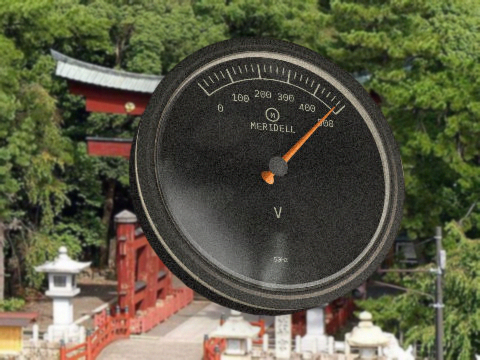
value=480 unit=V
